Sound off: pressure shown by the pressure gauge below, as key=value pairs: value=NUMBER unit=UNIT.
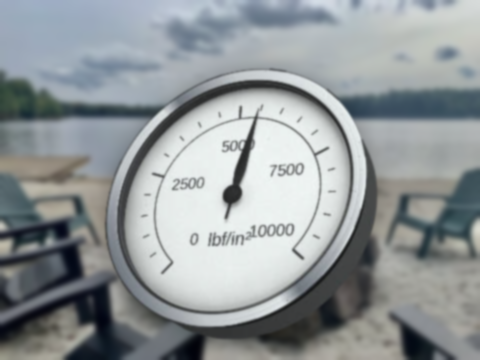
value=5500 unit=psi
